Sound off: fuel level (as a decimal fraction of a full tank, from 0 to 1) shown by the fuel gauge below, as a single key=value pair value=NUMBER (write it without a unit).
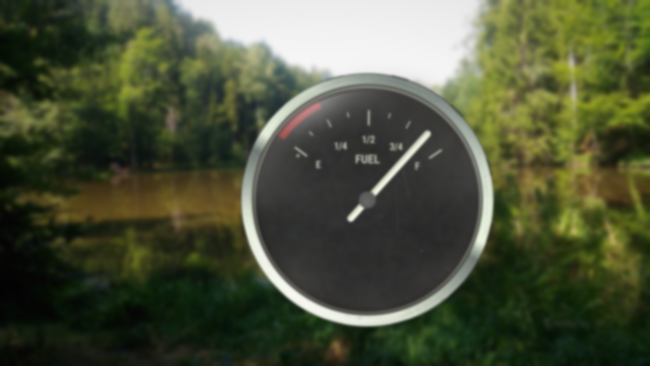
value=0.875
